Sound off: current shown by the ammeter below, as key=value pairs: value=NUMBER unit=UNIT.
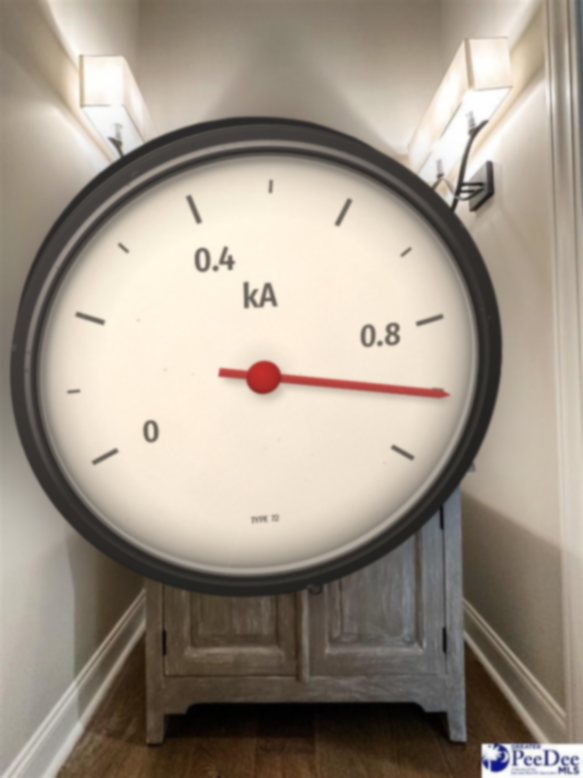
value=0.9 unit=kA
